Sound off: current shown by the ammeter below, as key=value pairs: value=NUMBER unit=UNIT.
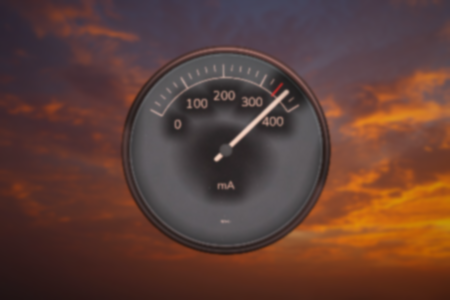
value=360 unit=mA
